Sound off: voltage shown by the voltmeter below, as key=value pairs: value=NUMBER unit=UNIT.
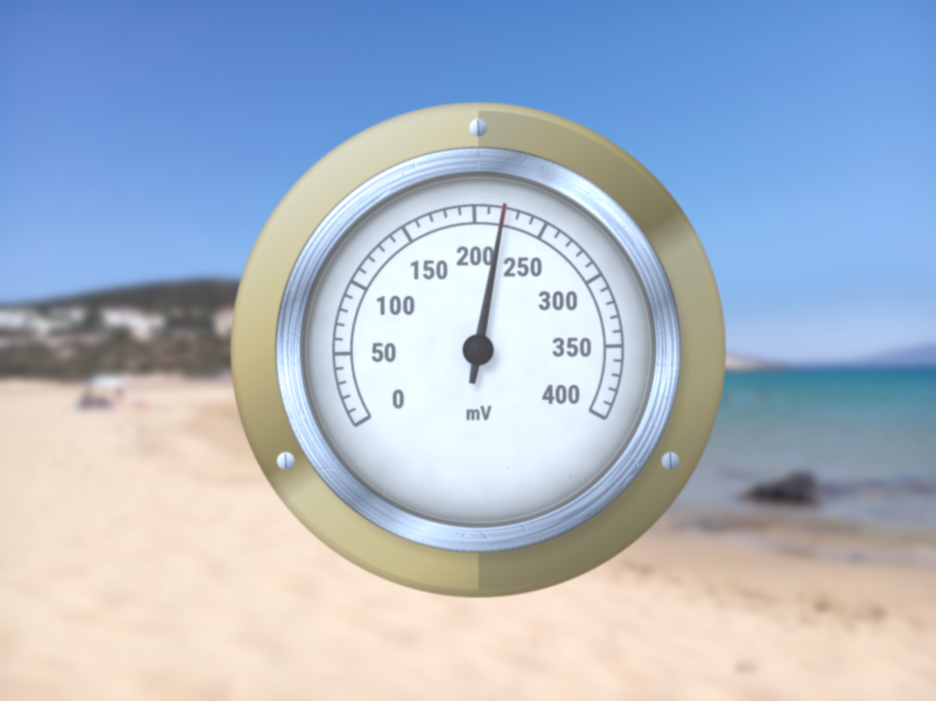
value=220 unit=mV
